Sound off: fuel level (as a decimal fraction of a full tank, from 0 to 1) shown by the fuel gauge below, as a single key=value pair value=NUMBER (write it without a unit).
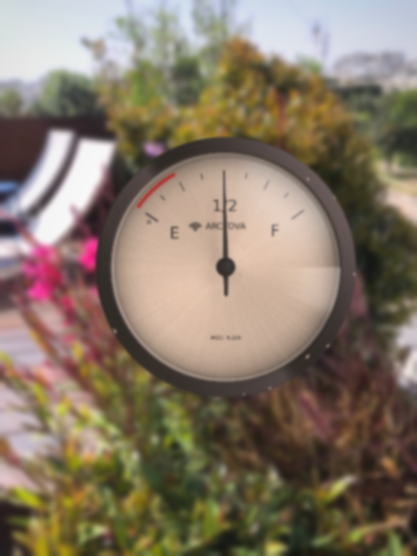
value=0.5
